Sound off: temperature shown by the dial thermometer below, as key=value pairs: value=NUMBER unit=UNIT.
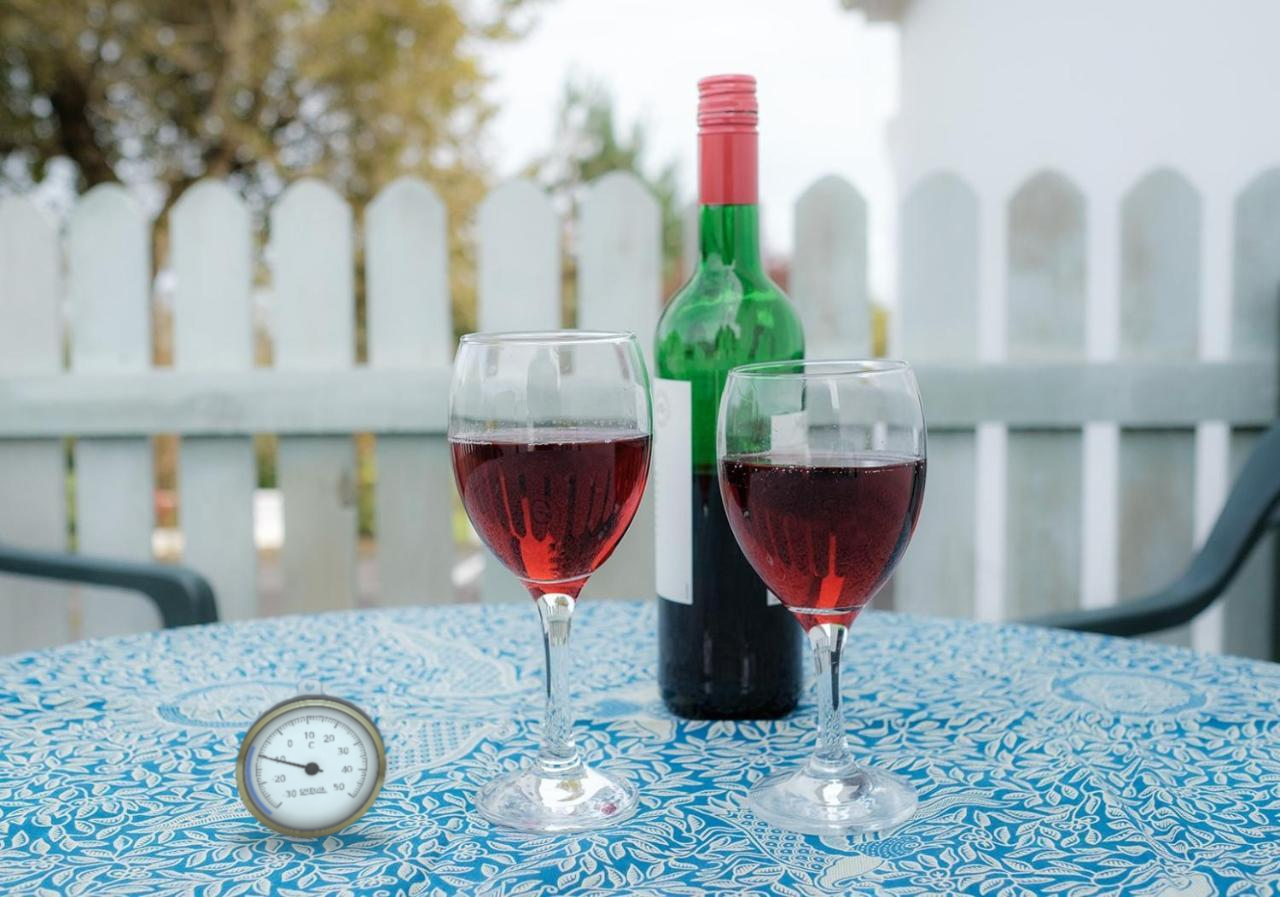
value=-10 unit=°C
